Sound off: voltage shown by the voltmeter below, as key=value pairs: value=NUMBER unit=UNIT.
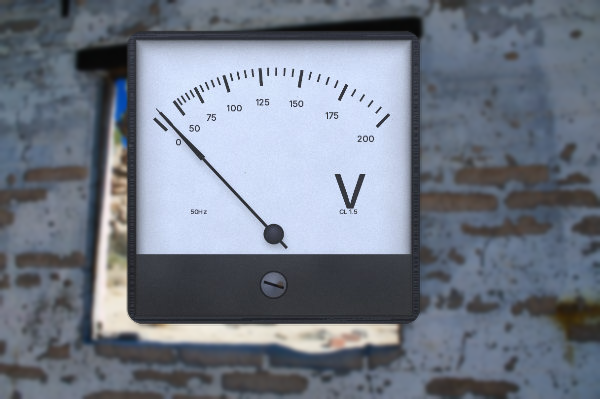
value=25 unit=V
